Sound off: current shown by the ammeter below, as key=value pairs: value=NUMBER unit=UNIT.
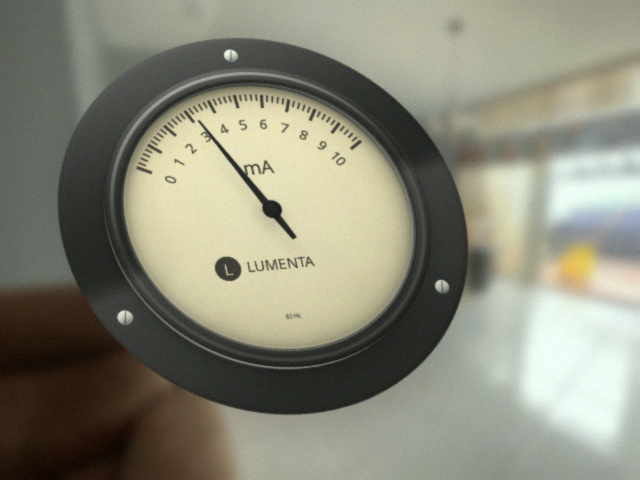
value=3 unit=mA
